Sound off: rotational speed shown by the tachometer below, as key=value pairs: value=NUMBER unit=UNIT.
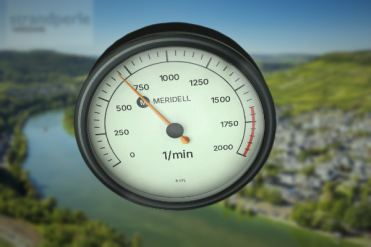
value=700 unit=rpm
